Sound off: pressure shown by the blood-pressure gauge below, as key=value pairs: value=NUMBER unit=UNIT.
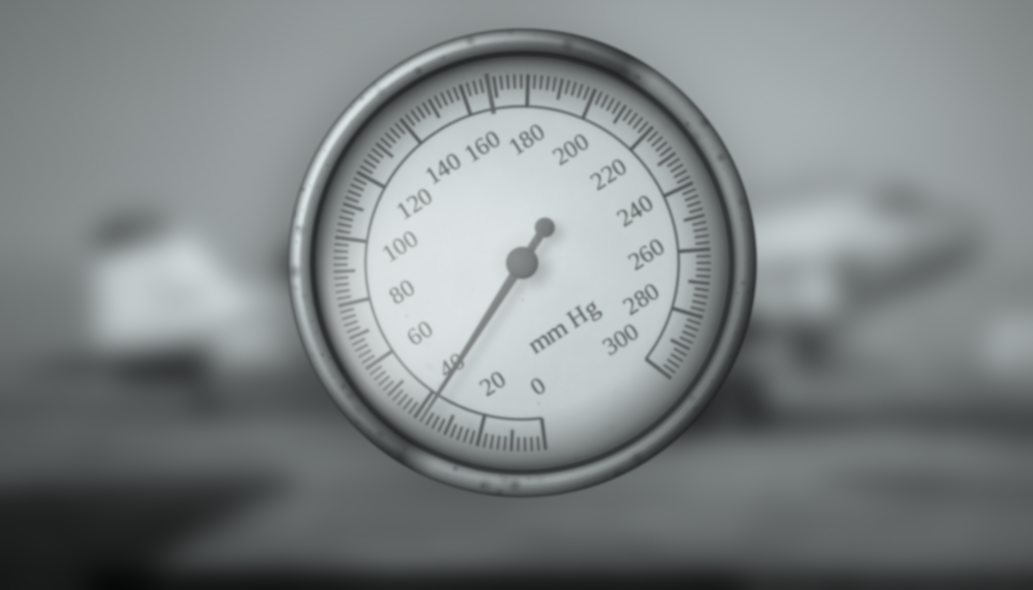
value=38 unit=mmHg
